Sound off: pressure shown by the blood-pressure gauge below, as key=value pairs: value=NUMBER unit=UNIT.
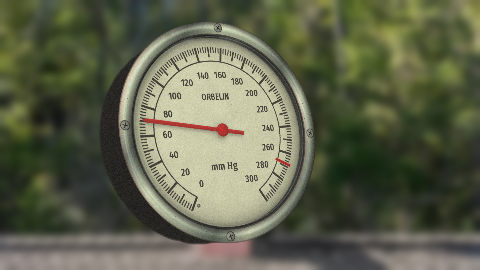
value=70 unit=mmHg
